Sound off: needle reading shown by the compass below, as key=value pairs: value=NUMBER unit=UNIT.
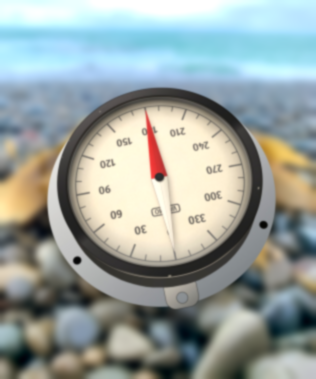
value=180 unit=°
